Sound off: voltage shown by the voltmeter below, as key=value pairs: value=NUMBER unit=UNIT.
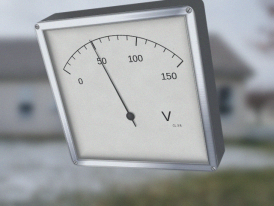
value=50 unit=V
